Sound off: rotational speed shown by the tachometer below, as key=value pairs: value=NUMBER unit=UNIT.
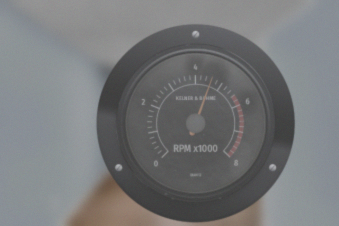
value=4600 unit=rpm
